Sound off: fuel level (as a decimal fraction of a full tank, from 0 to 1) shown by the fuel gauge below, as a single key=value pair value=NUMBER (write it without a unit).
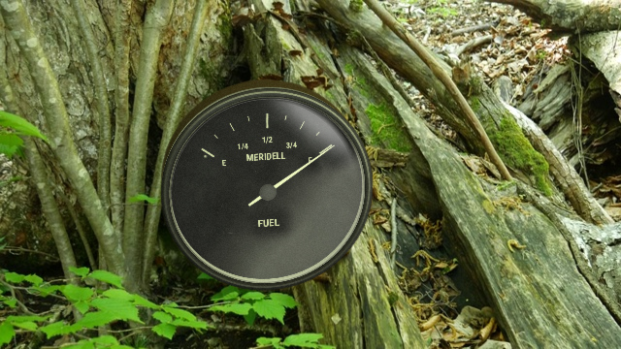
value=1
